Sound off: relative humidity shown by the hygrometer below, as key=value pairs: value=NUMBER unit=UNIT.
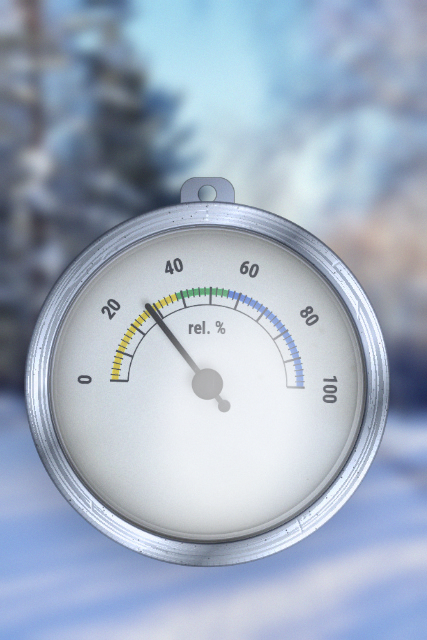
value=28 unit=%
